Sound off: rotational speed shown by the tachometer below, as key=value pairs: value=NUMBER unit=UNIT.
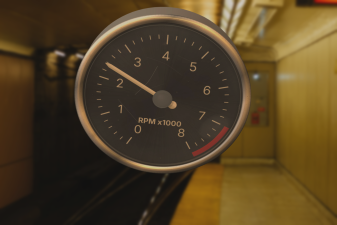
value=2400 unit=rpm
